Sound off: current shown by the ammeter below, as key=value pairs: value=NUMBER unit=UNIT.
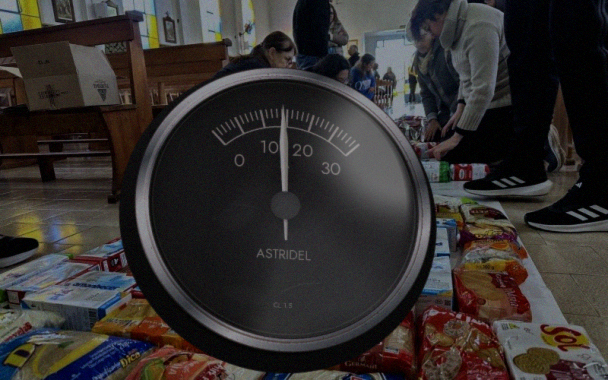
value=14 unit=A
